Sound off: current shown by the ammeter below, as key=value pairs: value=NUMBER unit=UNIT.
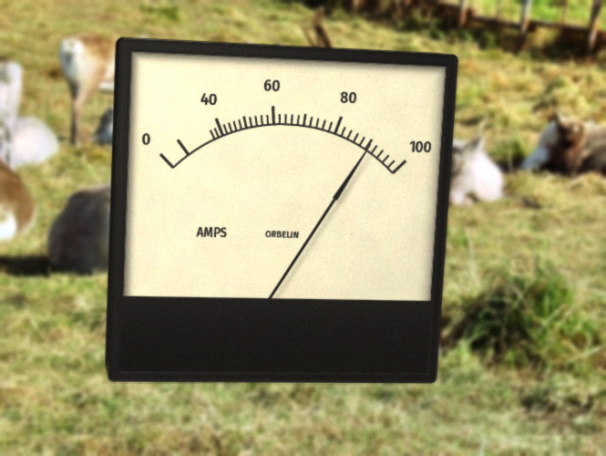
value=90 unit=A
